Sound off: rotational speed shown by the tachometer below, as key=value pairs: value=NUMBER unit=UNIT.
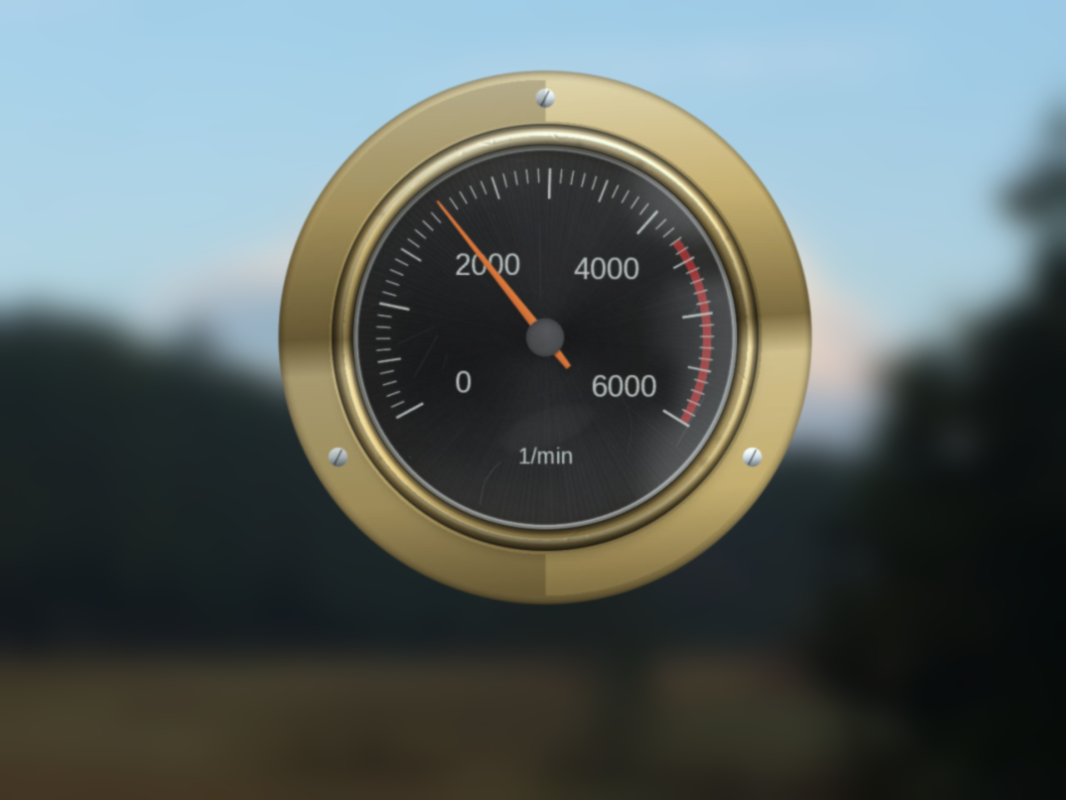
value=2000 unit=rpm
